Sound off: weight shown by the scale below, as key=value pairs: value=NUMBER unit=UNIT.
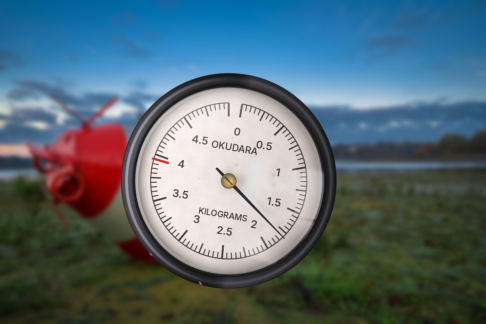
value=1.8 unit=kg
